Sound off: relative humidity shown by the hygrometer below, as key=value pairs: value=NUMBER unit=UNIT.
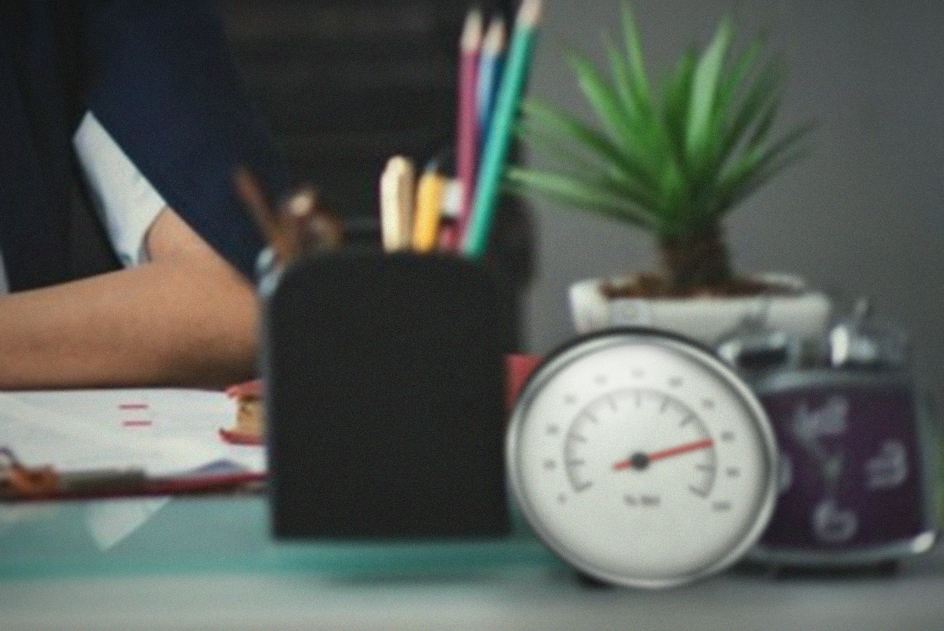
value=80 unit=%
